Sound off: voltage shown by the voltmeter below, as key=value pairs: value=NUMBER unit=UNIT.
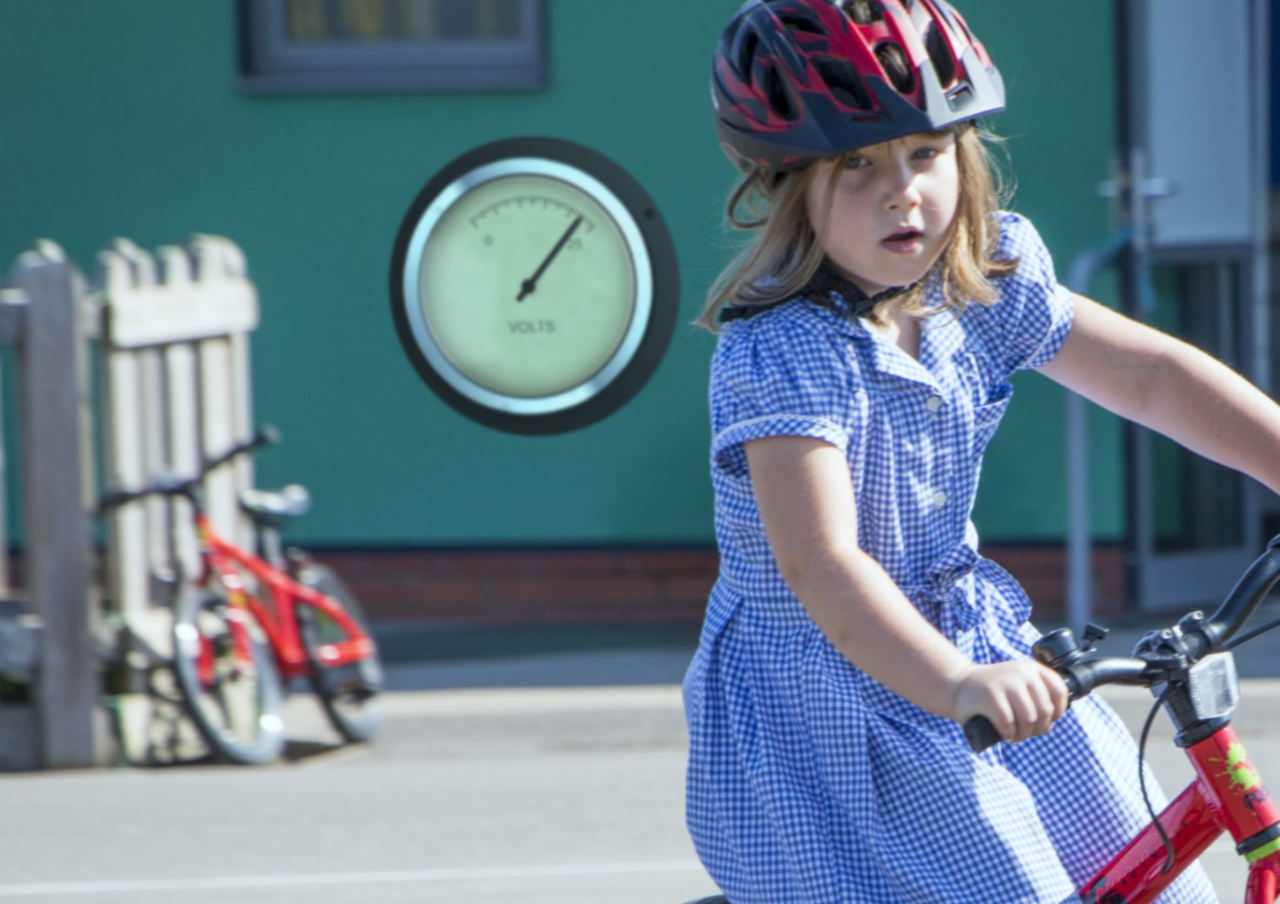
value=22.5 unit=V
